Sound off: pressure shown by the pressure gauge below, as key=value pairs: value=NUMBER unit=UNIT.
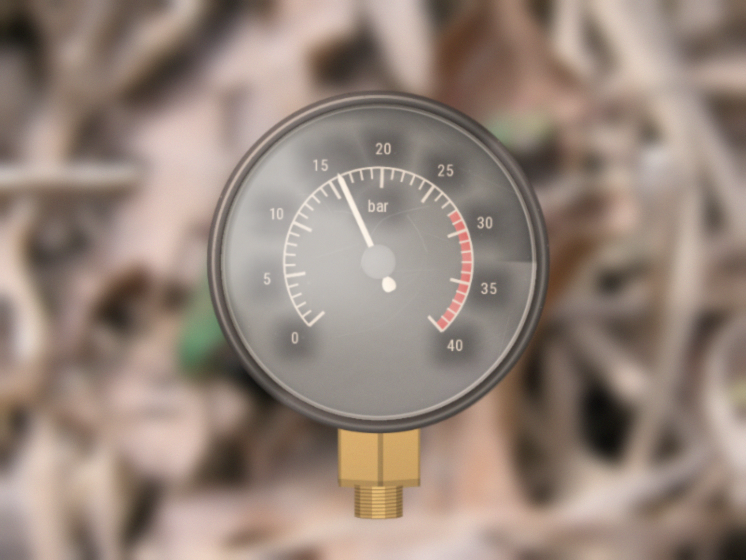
value=16 unit=bar
